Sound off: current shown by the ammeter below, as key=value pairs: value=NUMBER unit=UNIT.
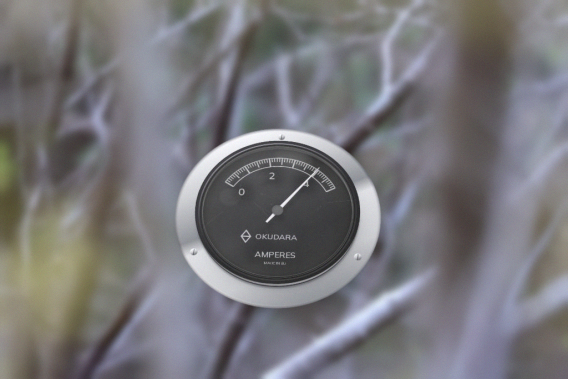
value=4 unit=A
